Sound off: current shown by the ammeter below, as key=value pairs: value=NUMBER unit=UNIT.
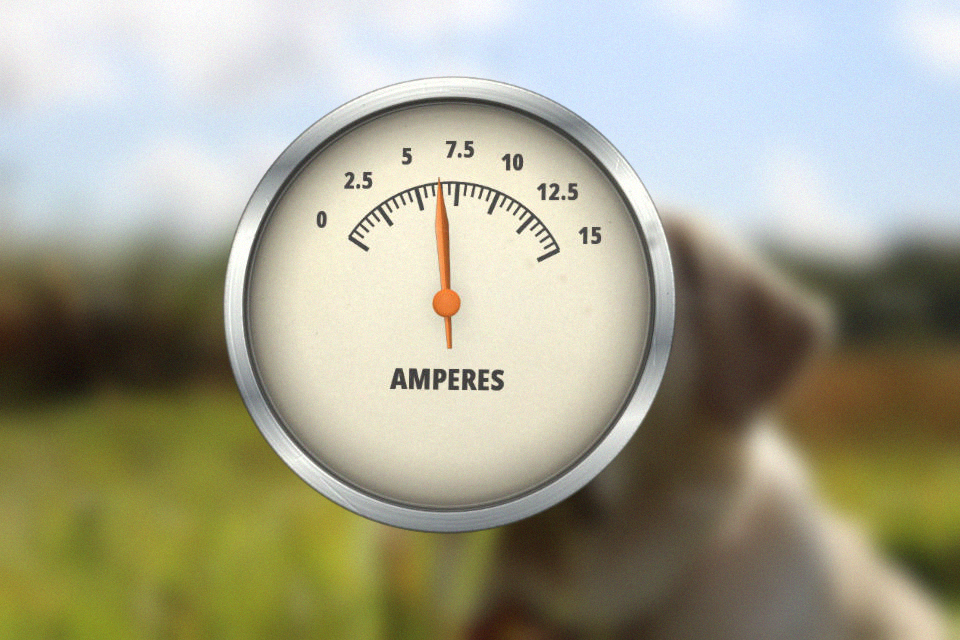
value=6.5 unit=A
